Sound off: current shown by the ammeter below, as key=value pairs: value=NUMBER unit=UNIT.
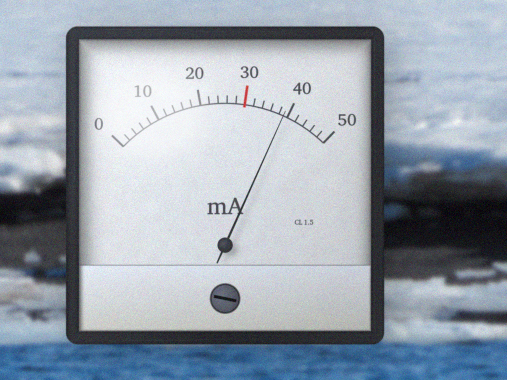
value=39 unit=mA
